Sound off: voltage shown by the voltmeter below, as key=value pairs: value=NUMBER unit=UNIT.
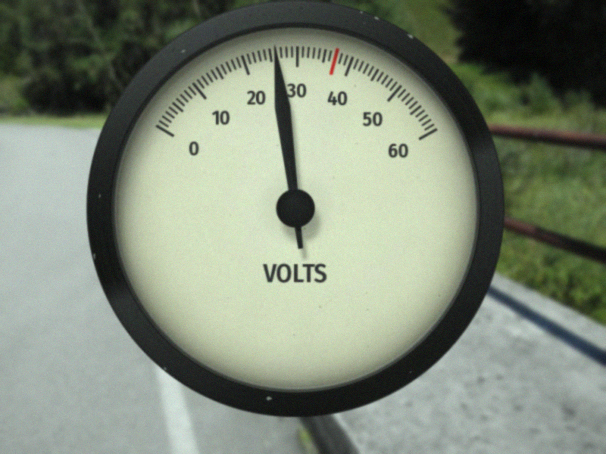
value=26 unit=V
